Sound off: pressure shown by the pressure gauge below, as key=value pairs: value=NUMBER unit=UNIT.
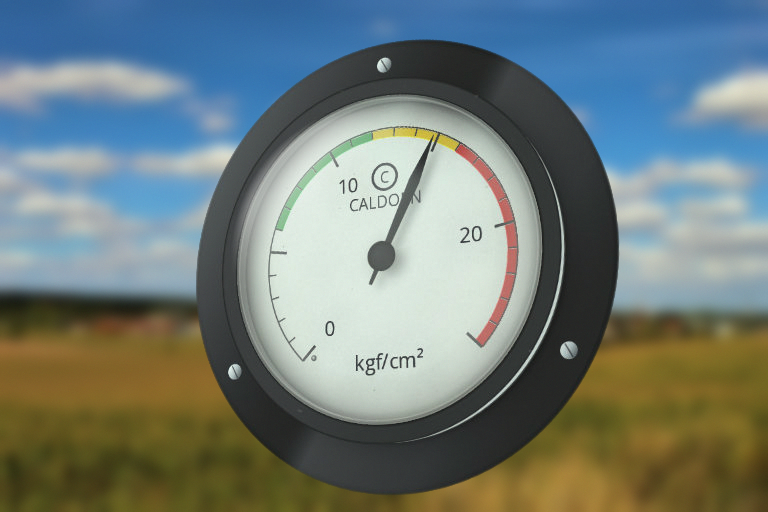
value=15 unit=kg/cm²
